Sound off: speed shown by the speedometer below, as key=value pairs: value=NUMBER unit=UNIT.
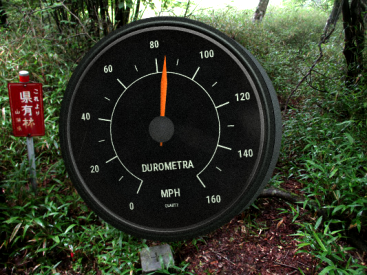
value=85 unit=mph
